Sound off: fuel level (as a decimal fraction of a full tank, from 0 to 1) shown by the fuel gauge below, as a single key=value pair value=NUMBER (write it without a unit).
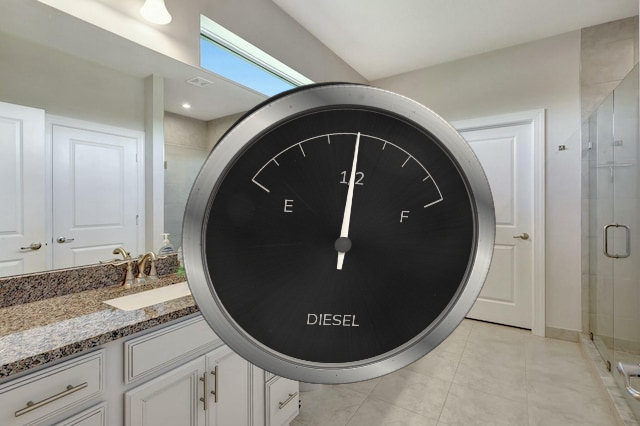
value=0.5
